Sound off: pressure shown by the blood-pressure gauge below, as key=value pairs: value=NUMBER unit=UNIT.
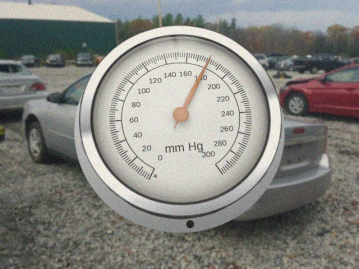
value=180 unit=mmHg
